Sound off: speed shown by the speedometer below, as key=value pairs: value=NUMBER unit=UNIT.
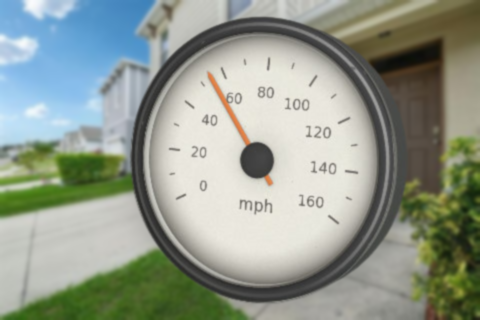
value=55 unit=mph
